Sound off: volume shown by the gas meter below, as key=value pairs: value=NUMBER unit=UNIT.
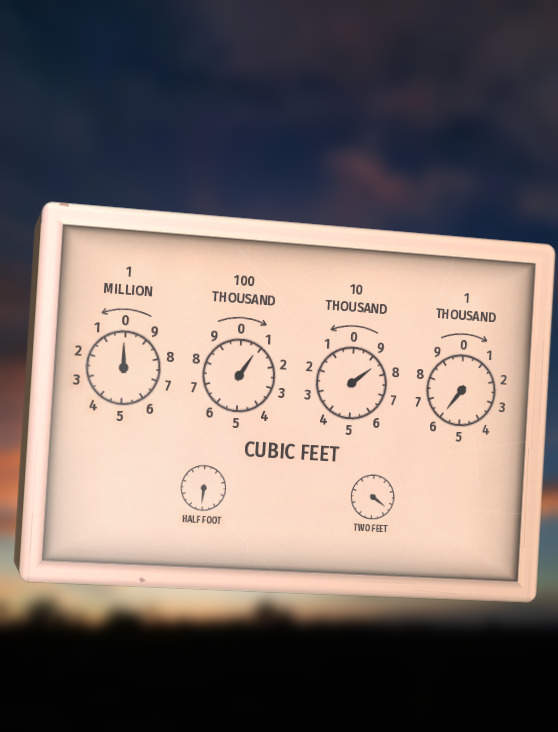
value=8600 unit=ft³
